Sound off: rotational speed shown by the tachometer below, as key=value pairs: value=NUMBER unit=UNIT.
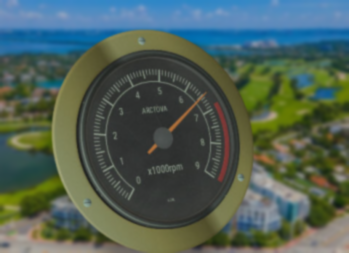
value=6500 unit=rpm
